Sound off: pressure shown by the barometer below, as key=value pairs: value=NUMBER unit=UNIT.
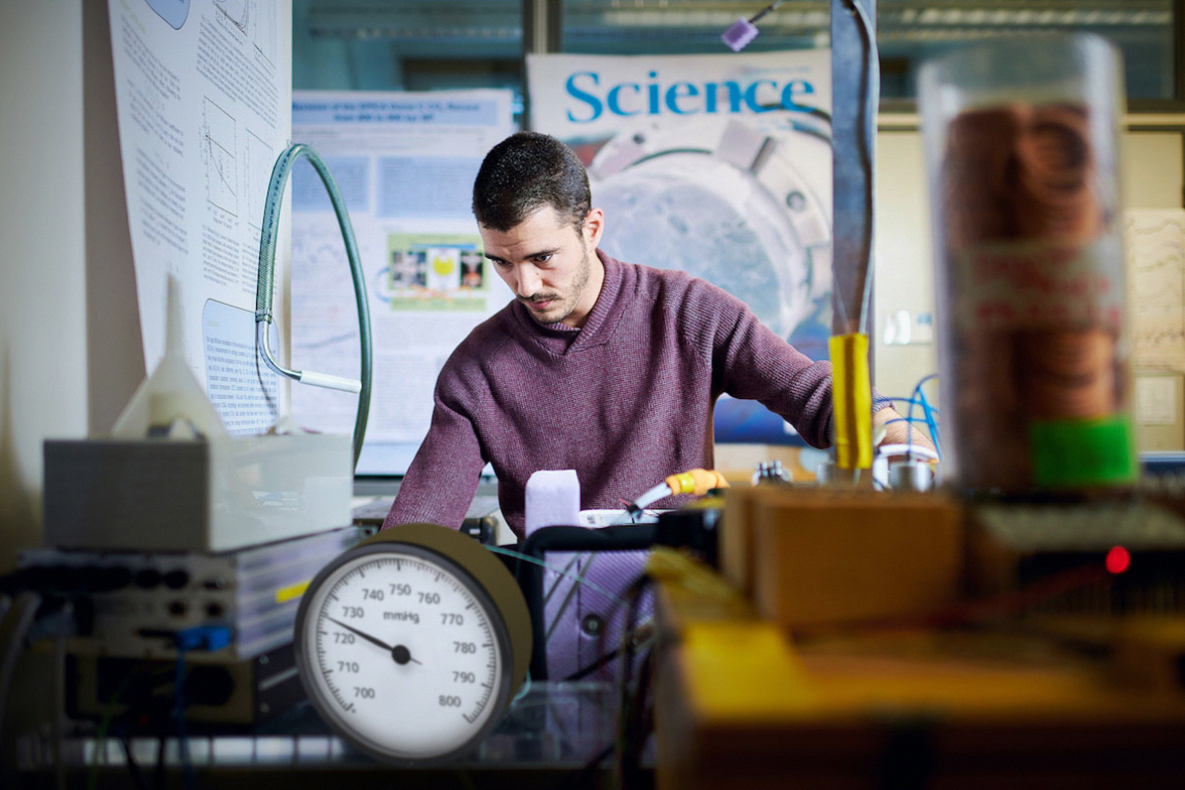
value=725 unit=mmHg
